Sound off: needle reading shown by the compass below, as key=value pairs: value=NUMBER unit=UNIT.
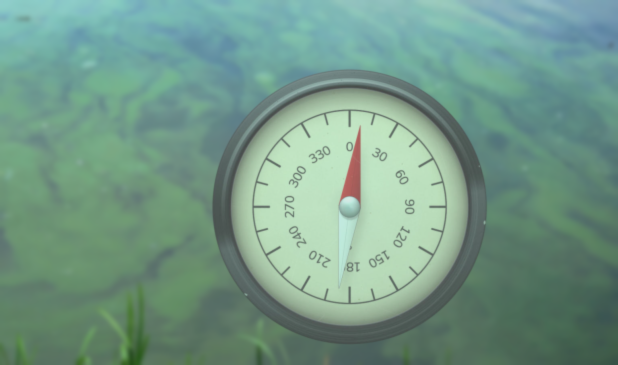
value=7.5 unit=°
